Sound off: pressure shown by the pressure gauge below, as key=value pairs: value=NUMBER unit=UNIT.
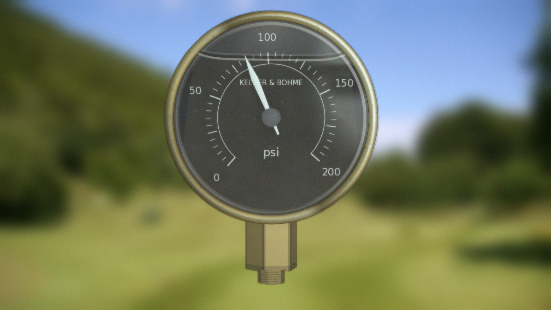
value=85 unit=psi
